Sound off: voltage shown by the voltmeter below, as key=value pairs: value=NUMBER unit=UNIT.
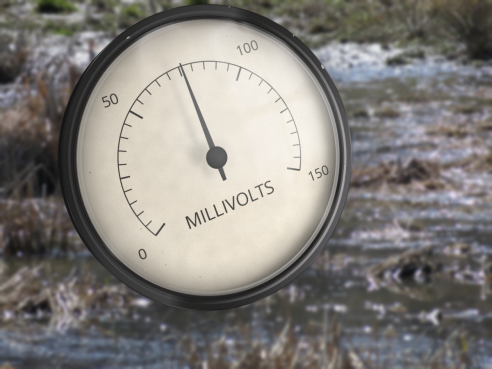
value=75 unit=mV
